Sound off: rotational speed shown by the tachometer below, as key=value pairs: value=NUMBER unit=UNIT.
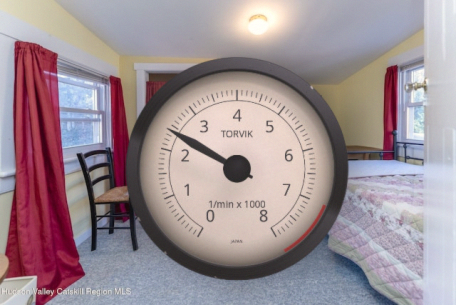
value=2400 unit=rpm
